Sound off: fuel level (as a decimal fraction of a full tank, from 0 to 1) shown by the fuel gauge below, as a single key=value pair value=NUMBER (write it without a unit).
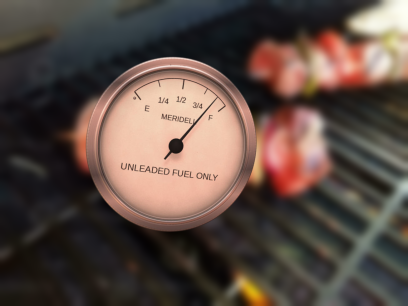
value=0.875
